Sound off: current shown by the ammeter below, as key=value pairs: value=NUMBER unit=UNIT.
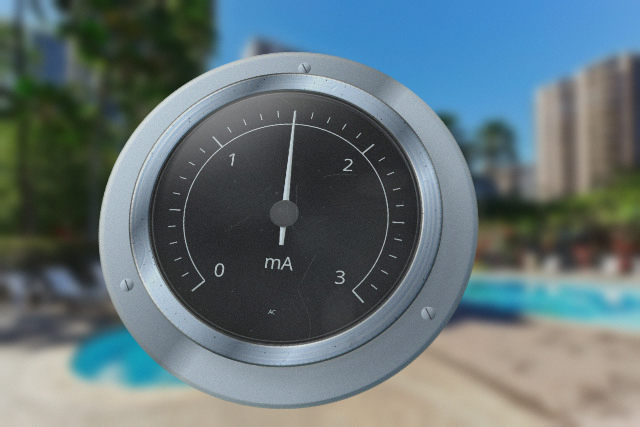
value=1.5 unit=mA
